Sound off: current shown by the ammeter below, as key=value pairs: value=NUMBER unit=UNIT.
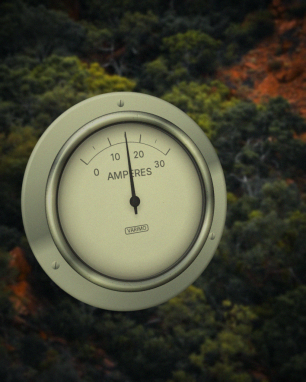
value=15 unit=A
